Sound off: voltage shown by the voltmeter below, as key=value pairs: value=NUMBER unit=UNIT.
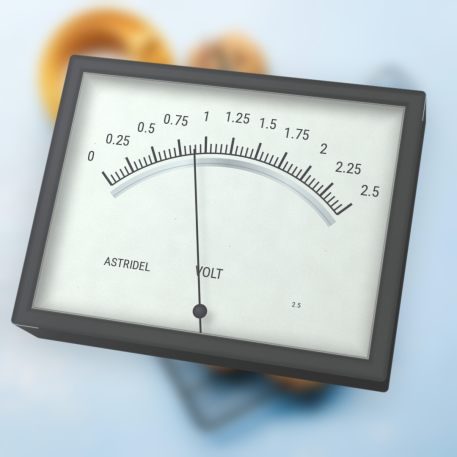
value=0.9 unit=V
